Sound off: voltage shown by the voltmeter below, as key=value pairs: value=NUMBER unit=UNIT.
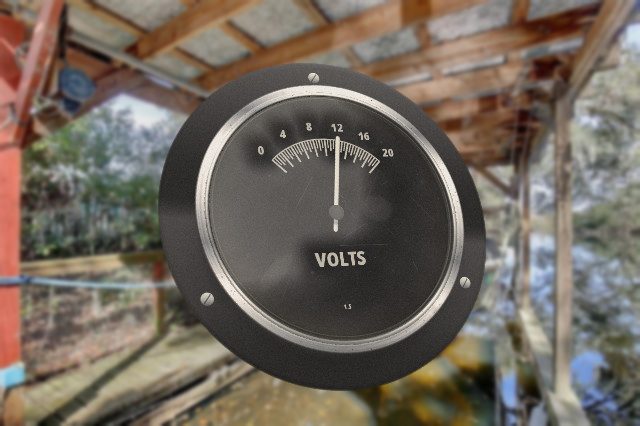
value=12 unit=V
